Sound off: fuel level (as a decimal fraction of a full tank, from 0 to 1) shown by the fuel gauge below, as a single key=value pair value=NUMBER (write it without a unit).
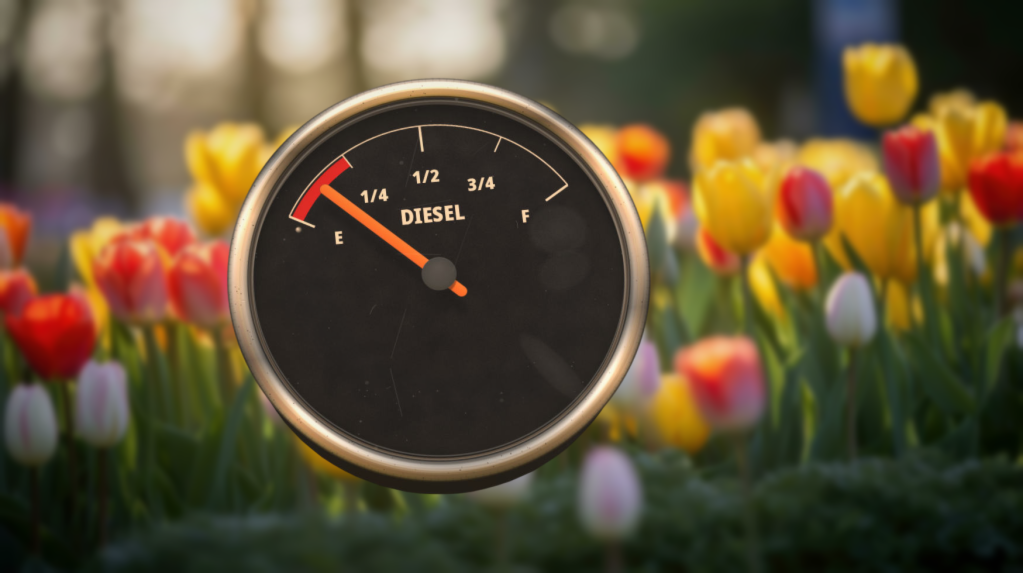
value=0.125
